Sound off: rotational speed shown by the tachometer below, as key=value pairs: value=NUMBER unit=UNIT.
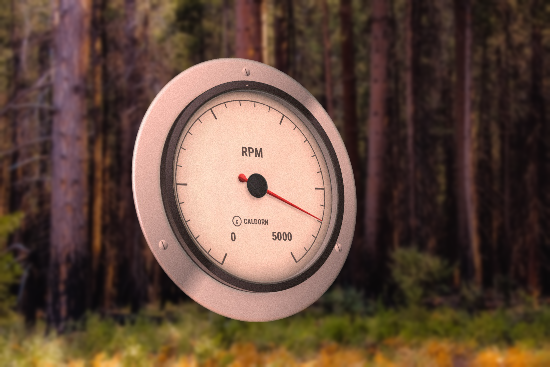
value=4400 unit=rpm
